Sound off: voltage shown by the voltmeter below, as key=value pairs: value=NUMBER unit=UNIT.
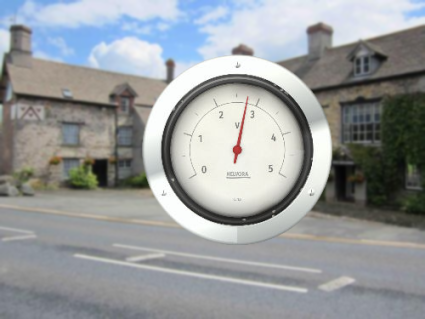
value=2.75 unit=V
